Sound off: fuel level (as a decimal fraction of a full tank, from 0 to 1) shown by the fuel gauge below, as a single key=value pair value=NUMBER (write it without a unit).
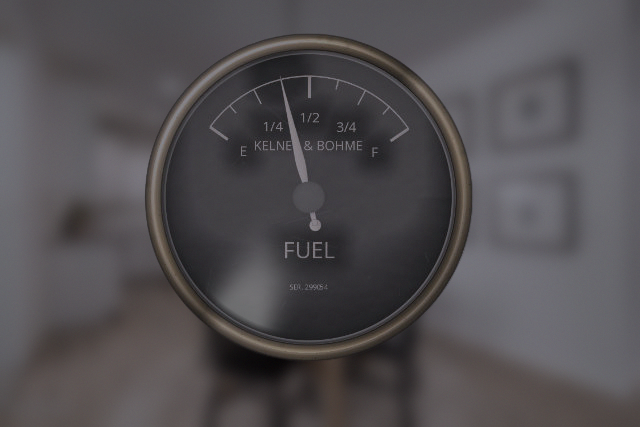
value=0.375
